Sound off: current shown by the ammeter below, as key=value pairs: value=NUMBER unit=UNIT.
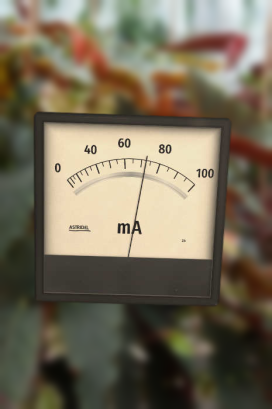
value=72.5 unit=mA
